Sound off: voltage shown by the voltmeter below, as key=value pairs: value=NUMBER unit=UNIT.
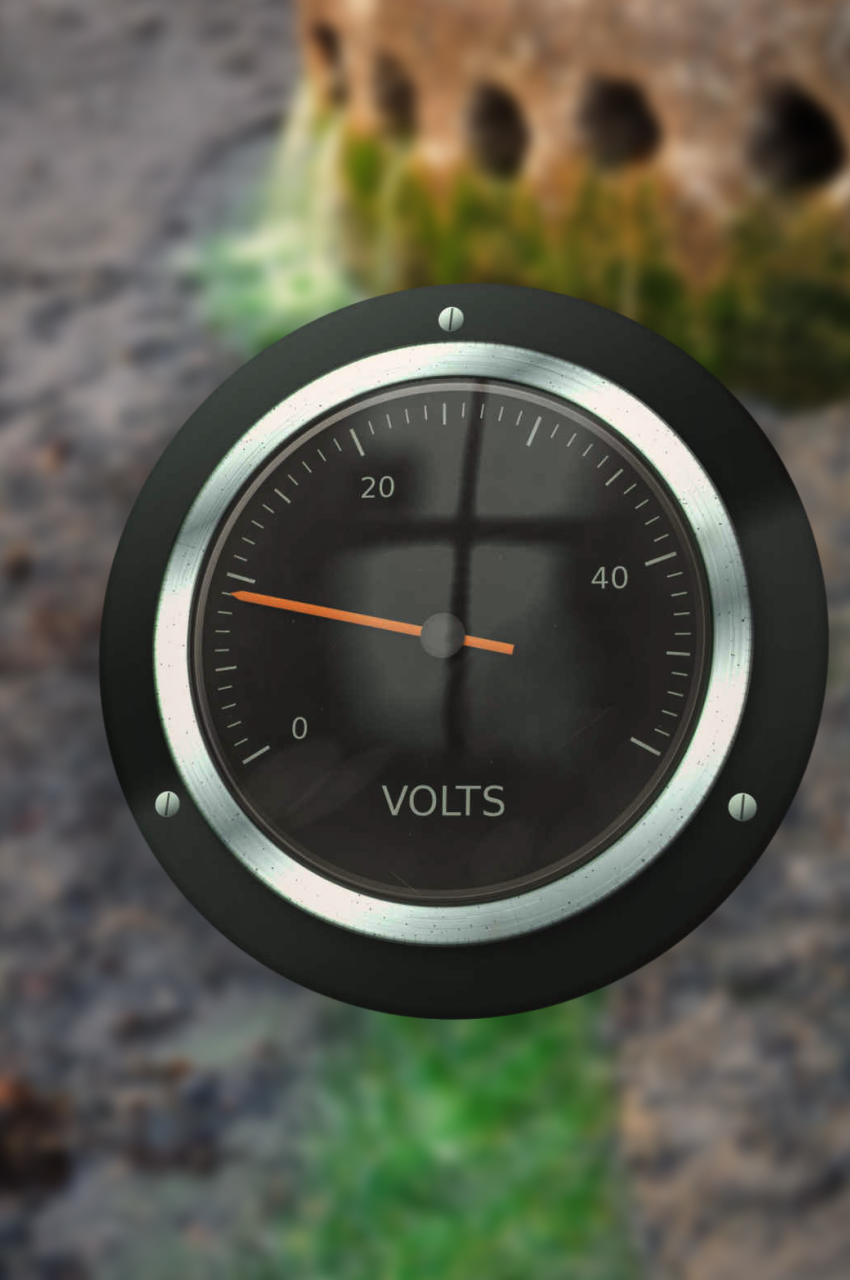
value=9 unit=V
